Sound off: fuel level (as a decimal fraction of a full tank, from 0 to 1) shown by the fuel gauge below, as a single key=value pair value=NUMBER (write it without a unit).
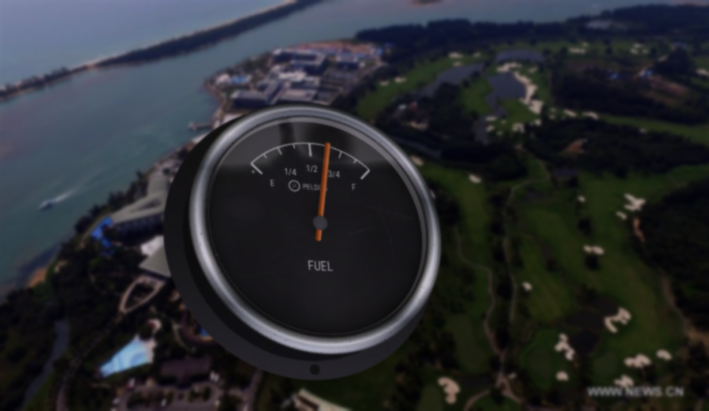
value=0.625
